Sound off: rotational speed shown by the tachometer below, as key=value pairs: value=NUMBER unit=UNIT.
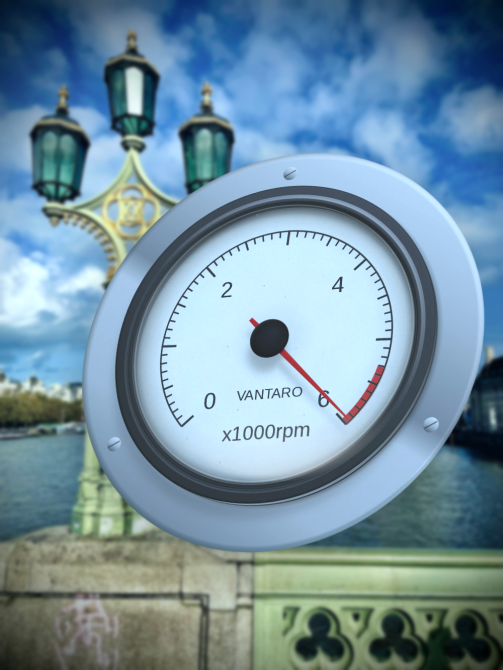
value=5950 unit=rpm
